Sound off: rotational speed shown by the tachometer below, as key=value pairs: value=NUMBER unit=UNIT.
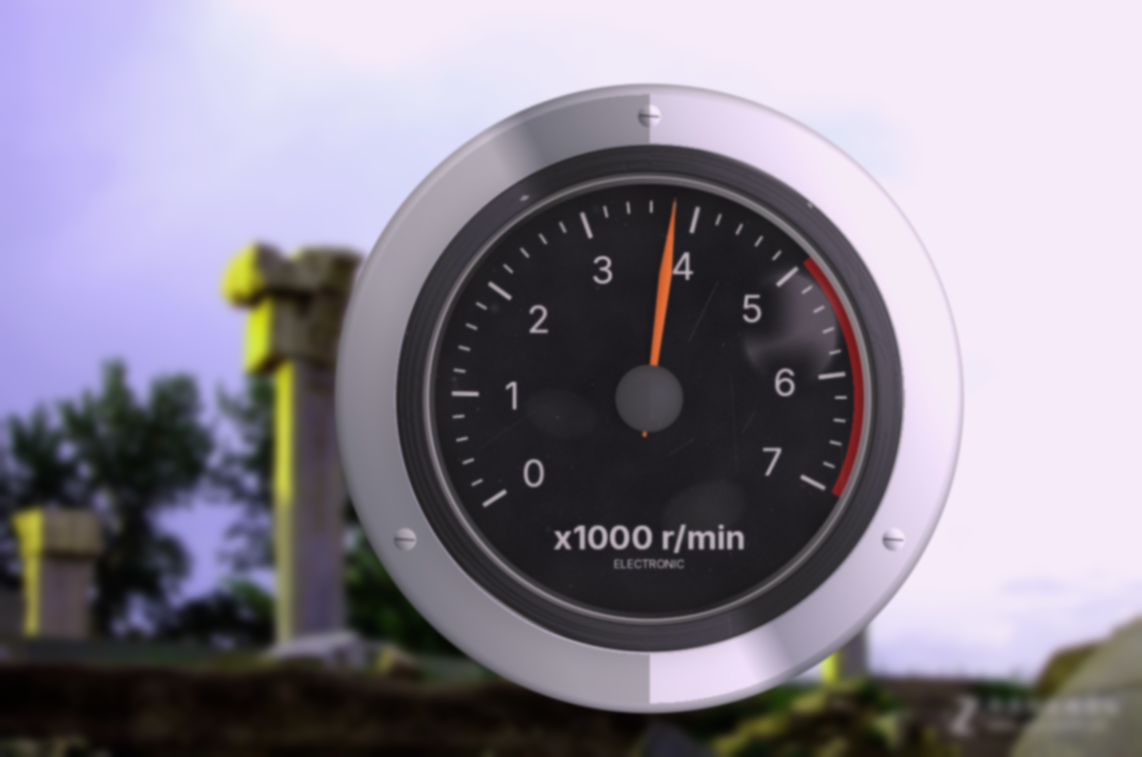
value=3800 unit=rpm
